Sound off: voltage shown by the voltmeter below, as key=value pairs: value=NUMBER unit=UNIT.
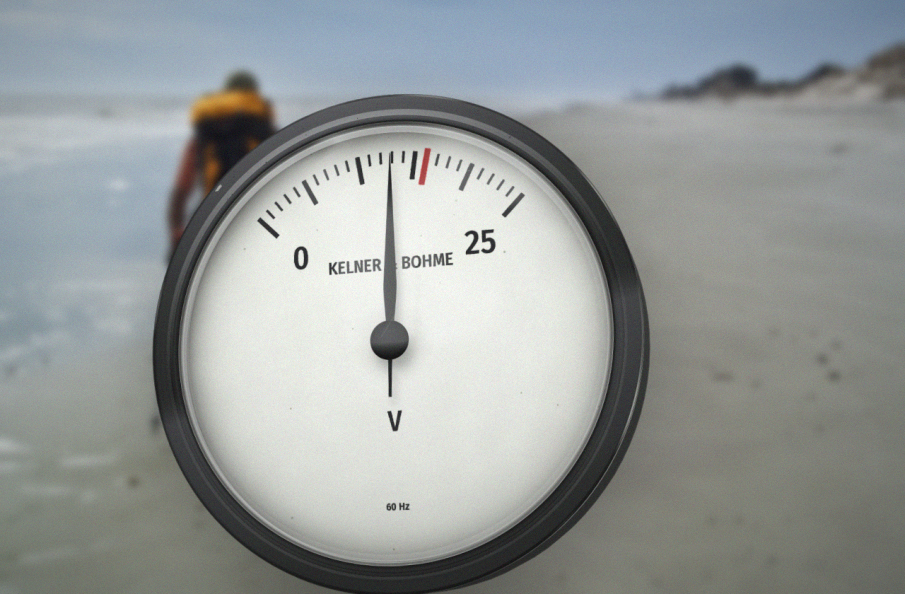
value=13 unit=V
